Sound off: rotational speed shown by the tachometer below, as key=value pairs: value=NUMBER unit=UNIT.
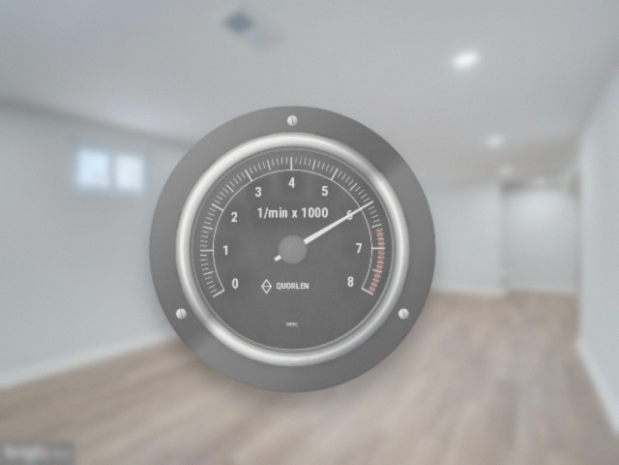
value=6000 unit=rpm
